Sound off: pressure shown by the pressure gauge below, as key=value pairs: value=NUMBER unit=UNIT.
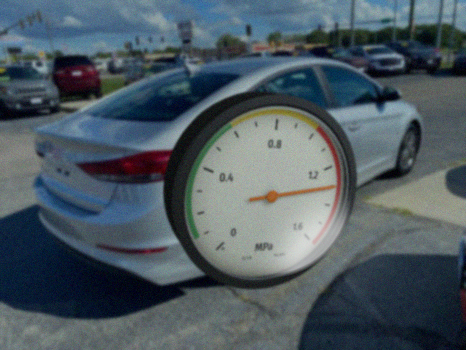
value=1.3 unit=MPa
